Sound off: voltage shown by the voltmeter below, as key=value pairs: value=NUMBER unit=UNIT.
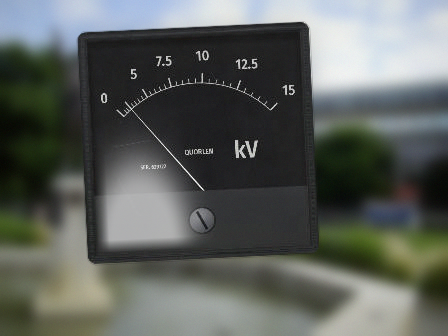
value=2.5 unit=kV
